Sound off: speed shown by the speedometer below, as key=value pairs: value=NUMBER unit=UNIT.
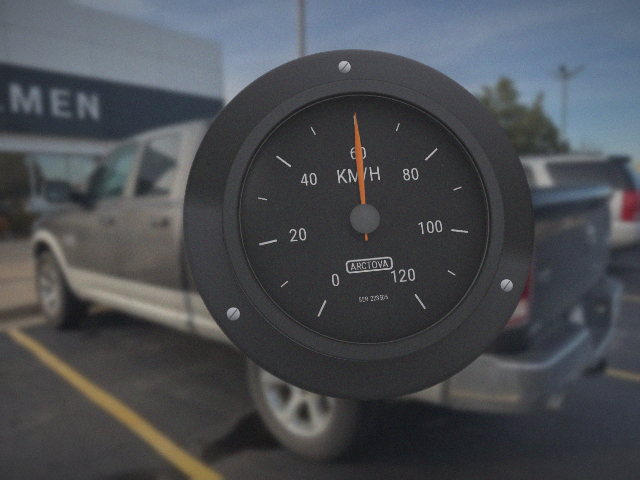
value=60 unit=km/h
